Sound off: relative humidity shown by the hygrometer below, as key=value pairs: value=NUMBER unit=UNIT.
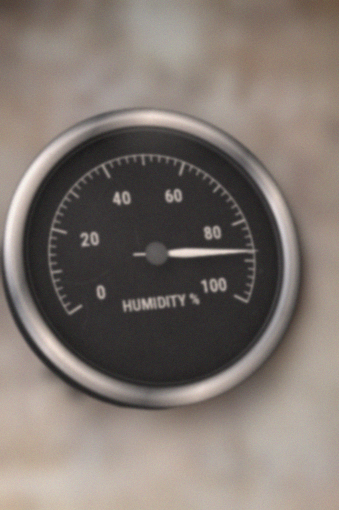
value=88 unit=%
